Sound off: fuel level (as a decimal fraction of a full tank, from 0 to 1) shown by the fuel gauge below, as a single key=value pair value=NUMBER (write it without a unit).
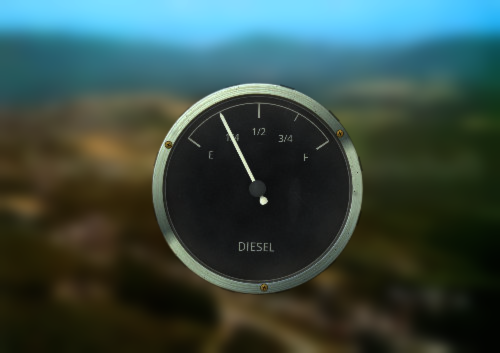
value=0.25
